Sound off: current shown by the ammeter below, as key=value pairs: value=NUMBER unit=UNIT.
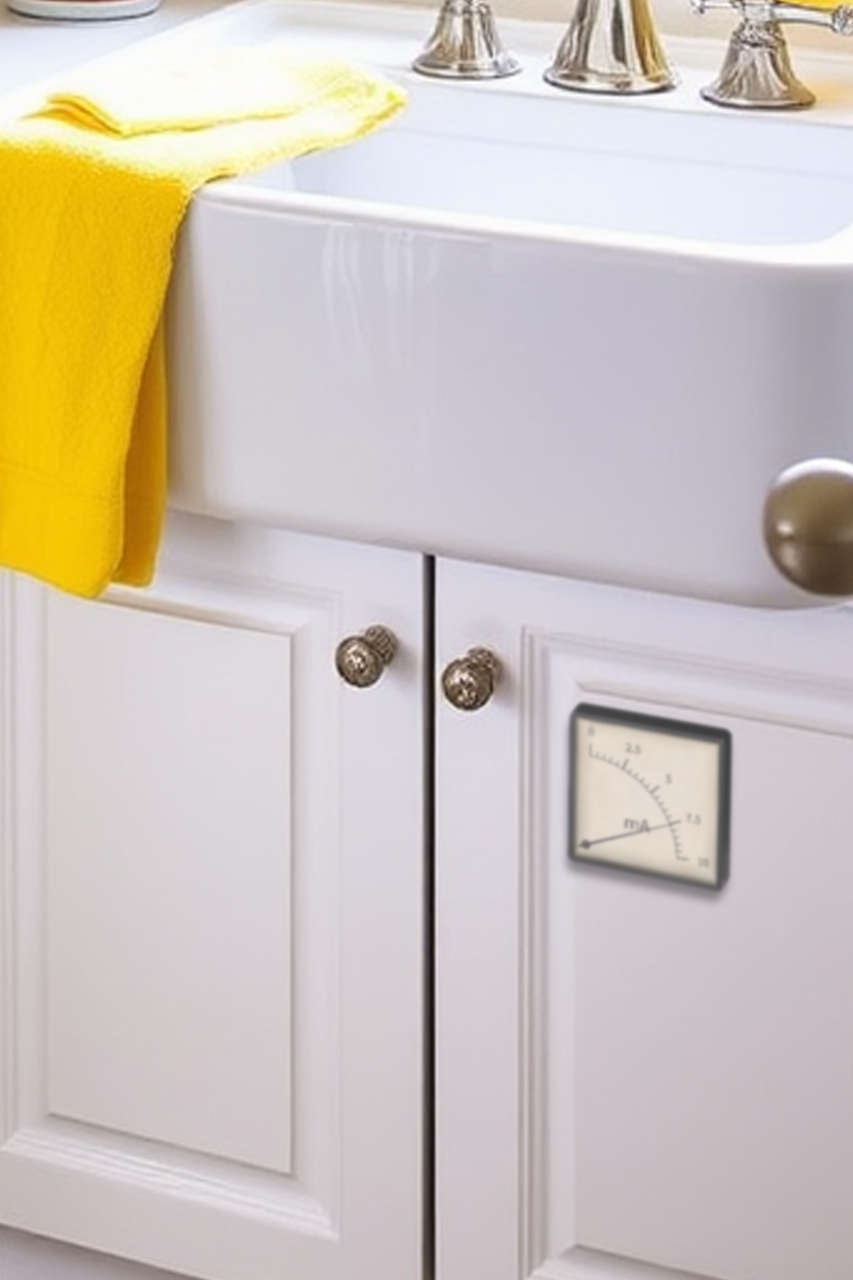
value=7.5 unit=mA
